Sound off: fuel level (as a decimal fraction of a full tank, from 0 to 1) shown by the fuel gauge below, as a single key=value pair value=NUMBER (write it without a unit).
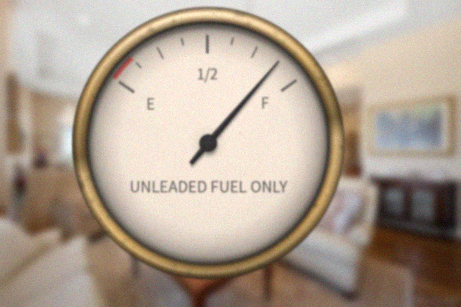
value=0.875
